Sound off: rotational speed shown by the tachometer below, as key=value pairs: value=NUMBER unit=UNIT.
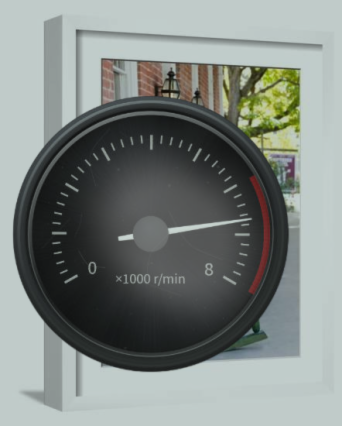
value=6700 unit=rpm
